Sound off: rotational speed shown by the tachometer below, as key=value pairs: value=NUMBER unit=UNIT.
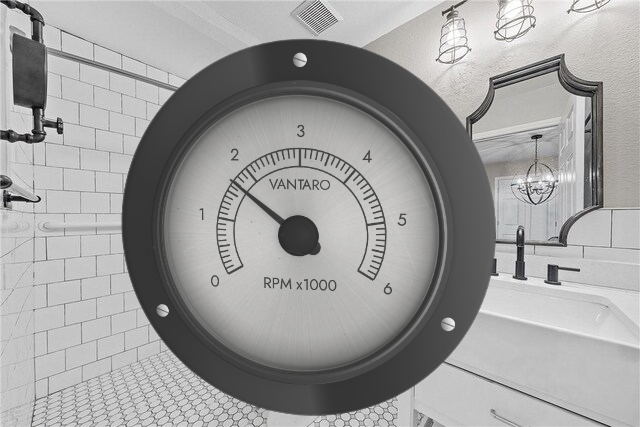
value=1700 unit=rpm
